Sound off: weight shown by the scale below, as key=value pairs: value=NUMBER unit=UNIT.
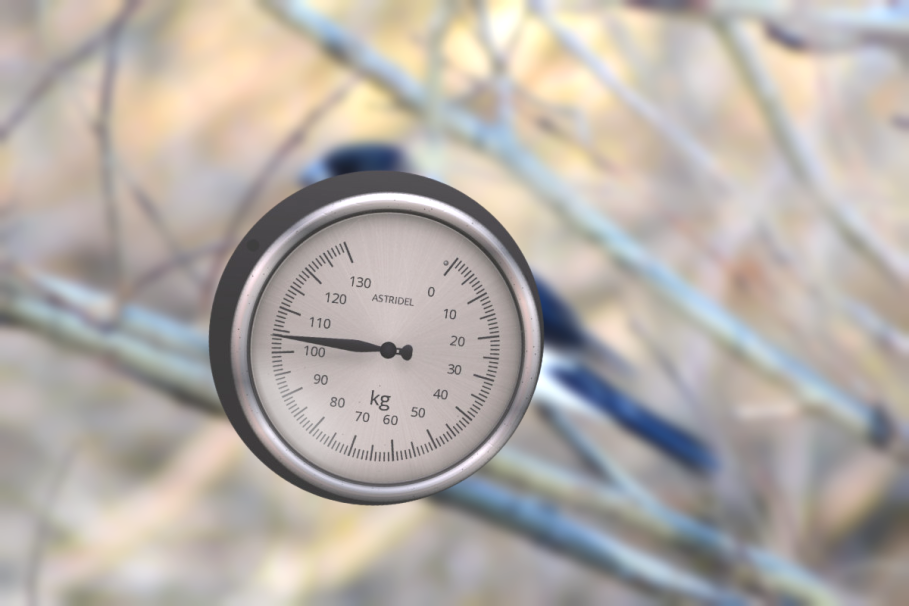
value=104 unit=kg
